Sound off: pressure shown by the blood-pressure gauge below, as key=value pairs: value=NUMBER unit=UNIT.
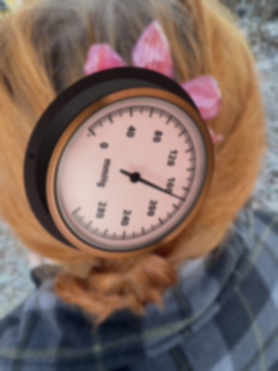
value=170 unit=mmHg
